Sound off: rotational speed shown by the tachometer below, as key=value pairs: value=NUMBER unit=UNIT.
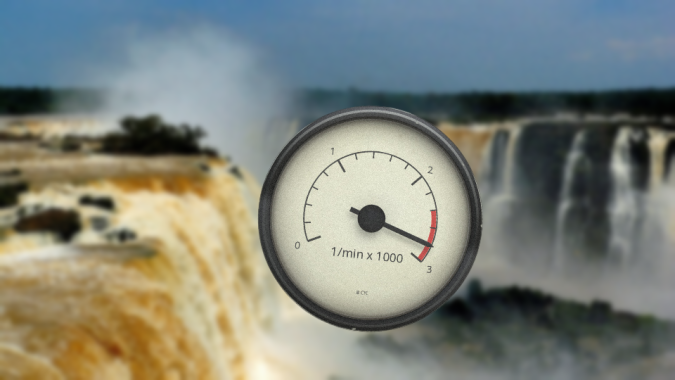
value=2800 unit=rpm
